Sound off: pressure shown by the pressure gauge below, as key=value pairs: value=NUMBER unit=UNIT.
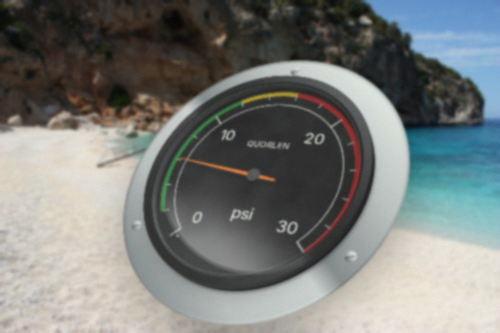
value=6 unit=psi
